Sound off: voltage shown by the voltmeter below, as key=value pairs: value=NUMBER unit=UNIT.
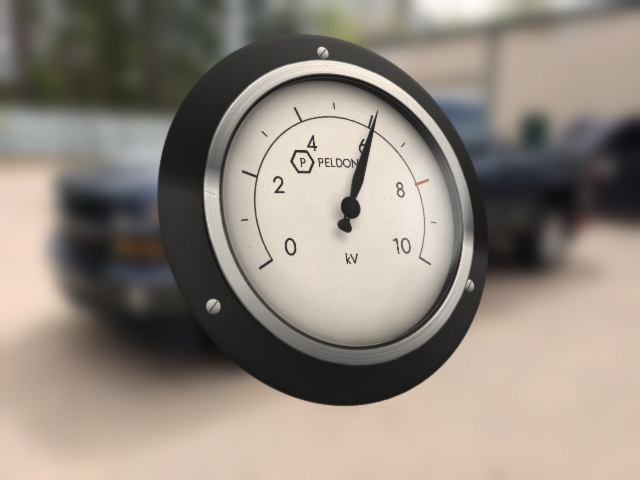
value=6 unit=kV
